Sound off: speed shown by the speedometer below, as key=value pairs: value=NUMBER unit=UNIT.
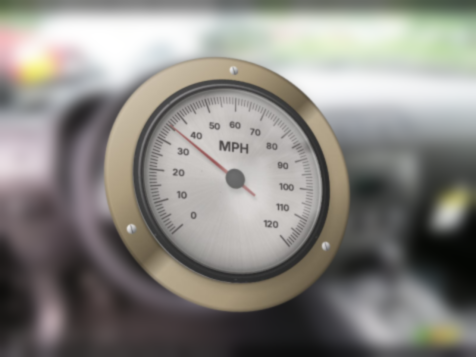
value=35 unit=mph
